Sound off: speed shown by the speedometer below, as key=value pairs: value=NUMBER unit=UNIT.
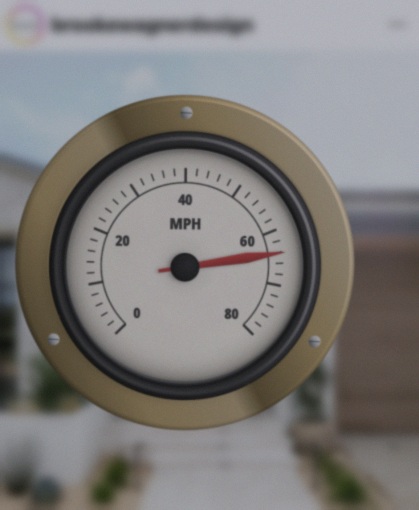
value=64 unit=mph
